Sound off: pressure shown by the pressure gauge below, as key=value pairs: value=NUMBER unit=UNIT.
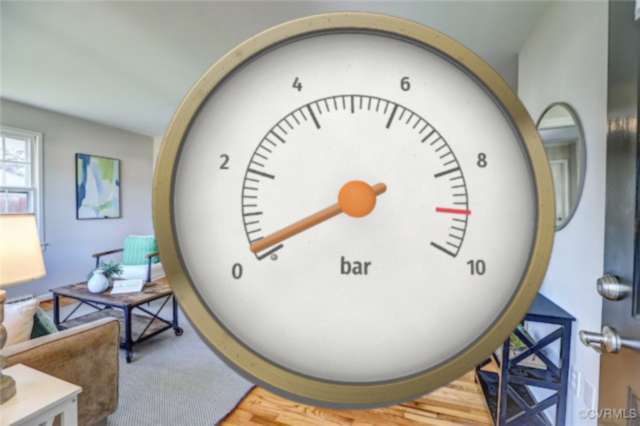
value=0.2 unit=bar
